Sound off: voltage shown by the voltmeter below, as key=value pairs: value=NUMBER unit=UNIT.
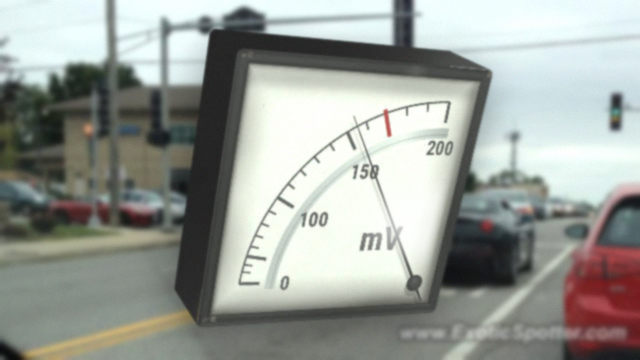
value=155 unit=mV
